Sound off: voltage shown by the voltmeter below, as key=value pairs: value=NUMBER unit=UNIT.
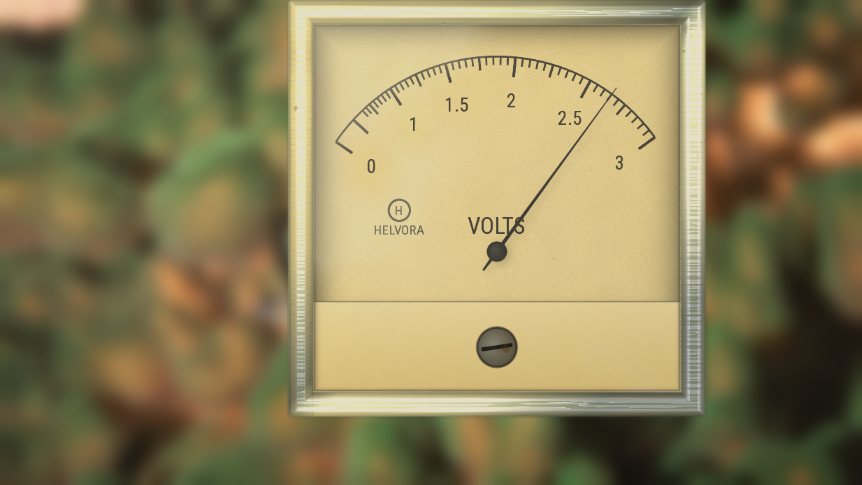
value=2.65 unit=V
